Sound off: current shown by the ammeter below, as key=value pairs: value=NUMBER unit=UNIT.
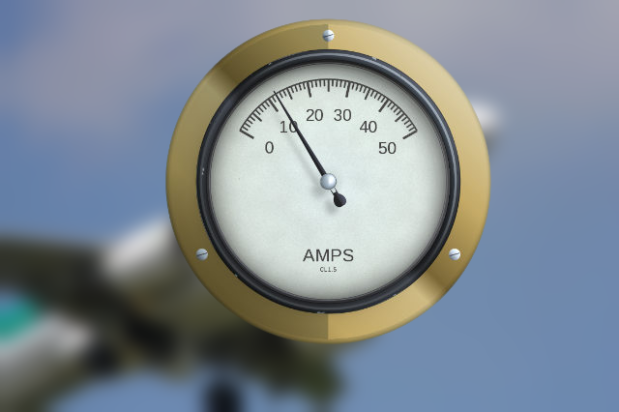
value=12 unit=A
